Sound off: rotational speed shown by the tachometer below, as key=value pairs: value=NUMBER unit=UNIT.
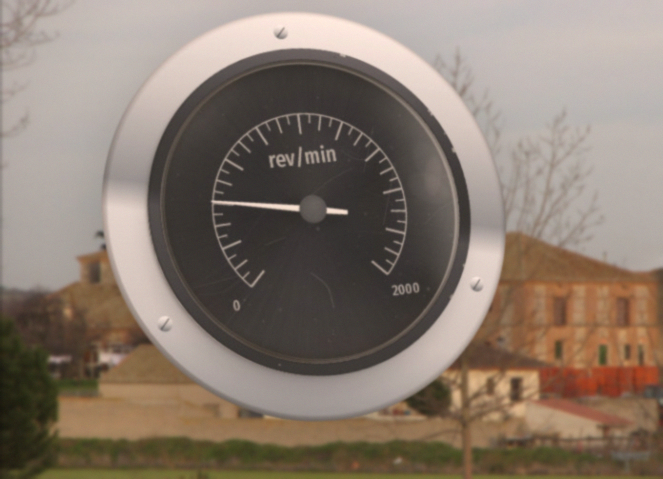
value=400 unit=rpm
